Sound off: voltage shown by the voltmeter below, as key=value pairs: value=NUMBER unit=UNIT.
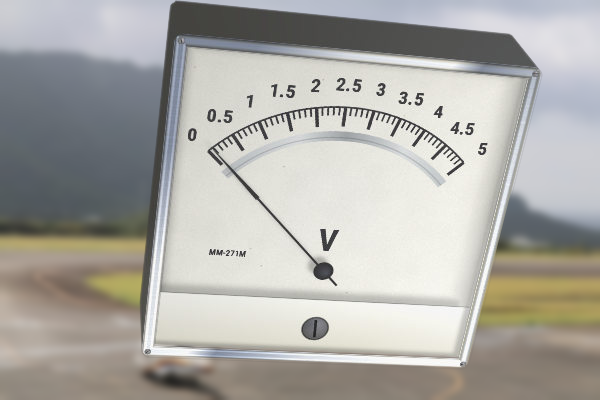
value=0.1 unit=V
